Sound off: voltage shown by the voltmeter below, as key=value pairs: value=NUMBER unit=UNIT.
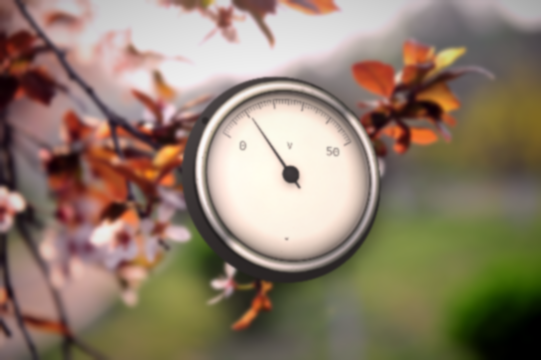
value=10 unit=V
